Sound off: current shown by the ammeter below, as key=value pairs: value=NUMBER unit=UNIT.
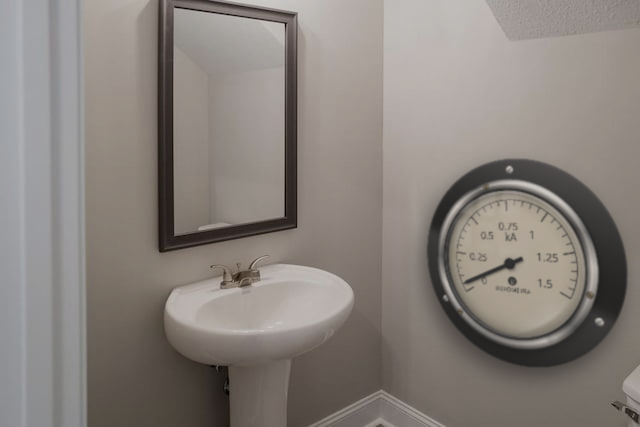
value=0.05 unit=kA
